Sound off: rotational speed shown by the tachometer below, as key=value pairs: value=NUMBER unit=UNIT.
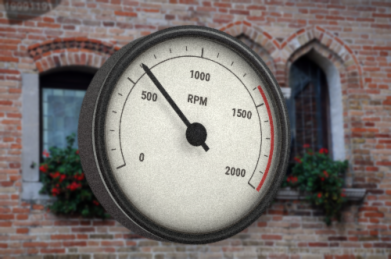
value=600 unit=rpm
